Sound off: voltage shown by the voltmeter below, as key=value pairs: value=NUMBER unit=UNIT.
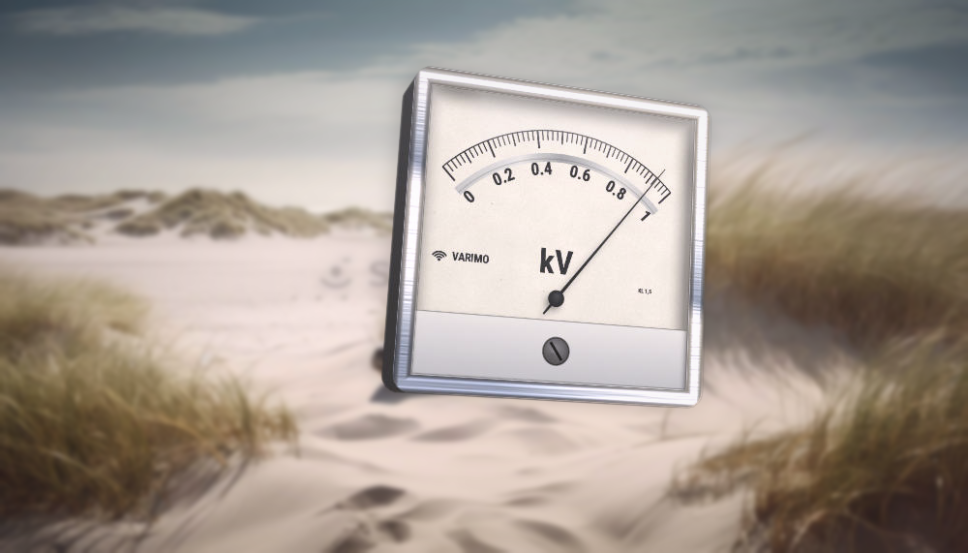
value=0.92 unit=kV
